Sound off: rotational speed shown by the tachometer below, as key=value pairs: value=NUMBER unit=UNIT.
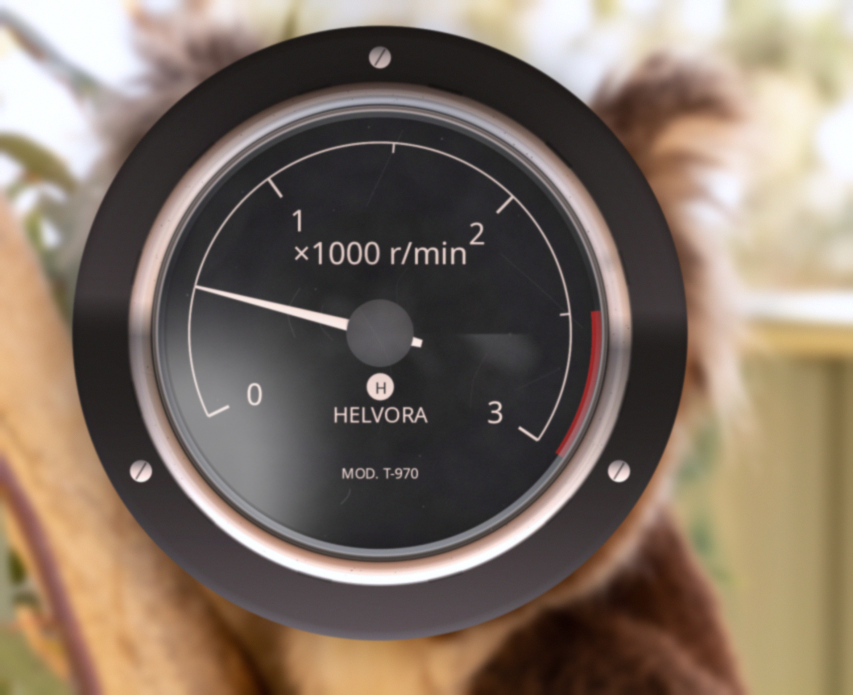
value=500 unit=rpm
